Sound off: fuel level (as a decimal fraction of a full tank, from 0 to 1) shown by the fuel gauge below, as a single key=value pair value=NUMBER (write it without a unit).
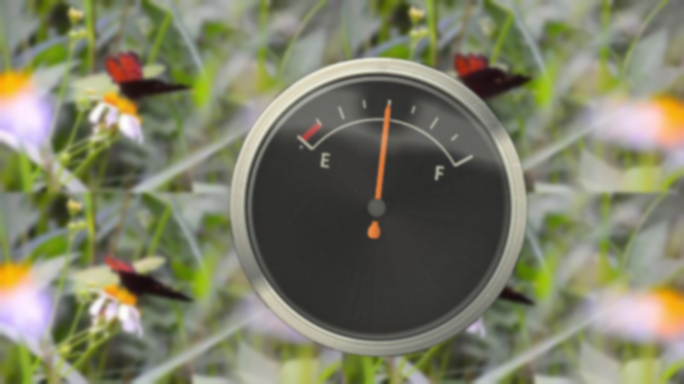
value=0.5
